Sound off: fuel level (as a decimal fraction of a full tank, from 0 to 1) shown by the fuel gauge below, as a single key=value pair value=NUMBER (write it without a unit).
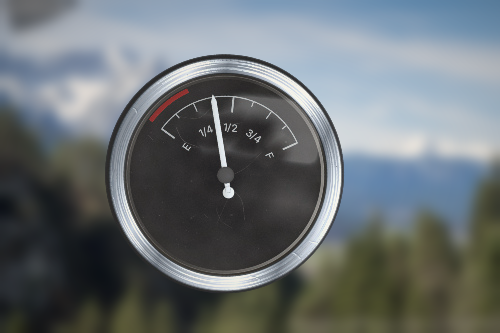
value=0.375
